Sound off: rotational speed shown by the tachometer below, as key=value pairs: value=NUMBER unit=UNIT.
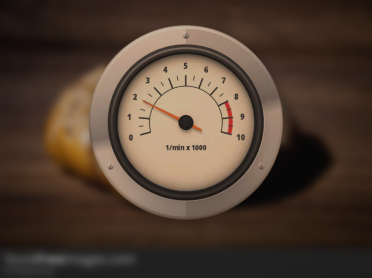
value=2000 unit=rpm
